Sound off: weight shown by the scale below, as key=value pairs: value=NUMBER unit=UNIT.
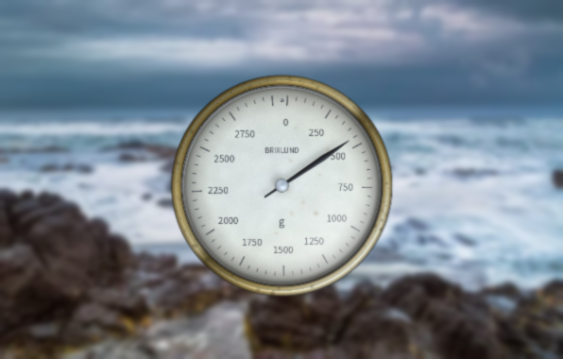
value=450 unit=g
